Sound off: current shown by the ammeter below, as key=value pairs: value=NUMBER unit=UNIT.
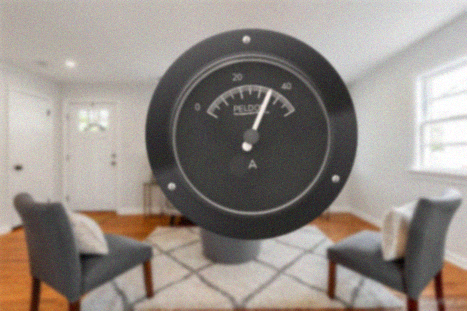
value=35 unit=A
